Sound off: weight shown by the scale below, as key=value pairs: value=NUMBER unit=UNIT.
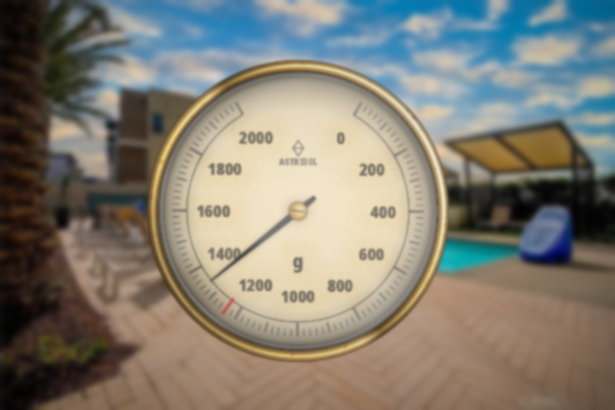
value=1340 unit=g
